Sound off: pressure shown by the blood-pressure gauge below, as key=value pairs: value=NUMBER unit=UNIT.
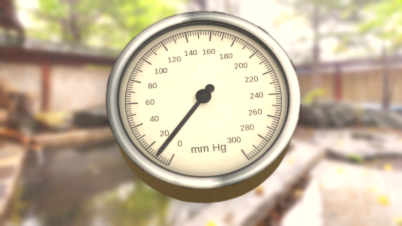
value=10 unit=mmHg
